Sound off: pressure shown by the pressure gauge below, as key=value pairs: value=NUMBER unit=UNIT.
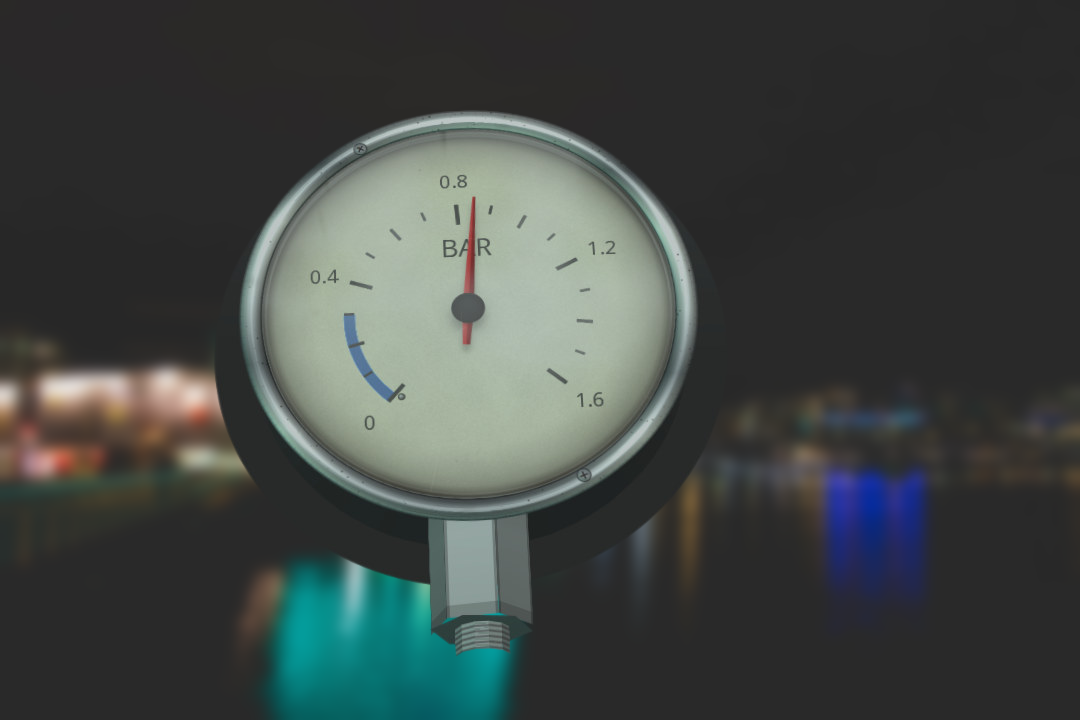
value=0.85 unit=bar
